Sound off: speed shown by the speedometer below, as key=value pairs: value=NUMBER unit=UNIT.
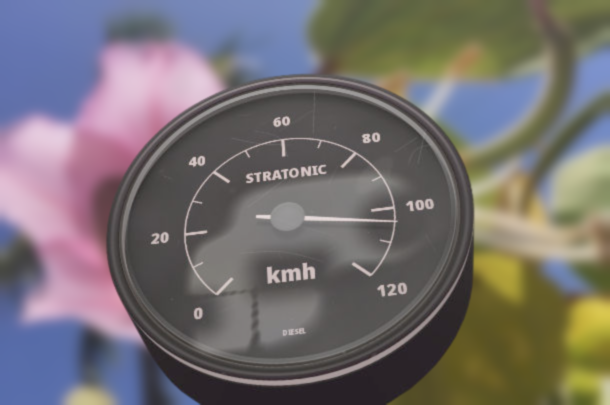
value=105 unit=km/h
